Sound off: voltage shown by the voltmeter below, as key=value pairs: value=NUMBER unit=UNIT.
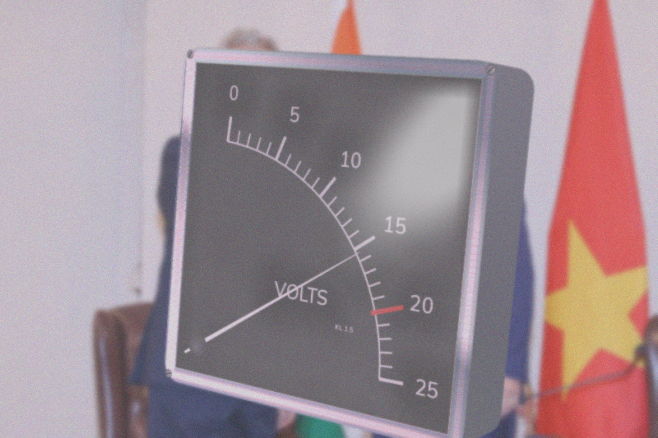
value=15.5 unit=V
